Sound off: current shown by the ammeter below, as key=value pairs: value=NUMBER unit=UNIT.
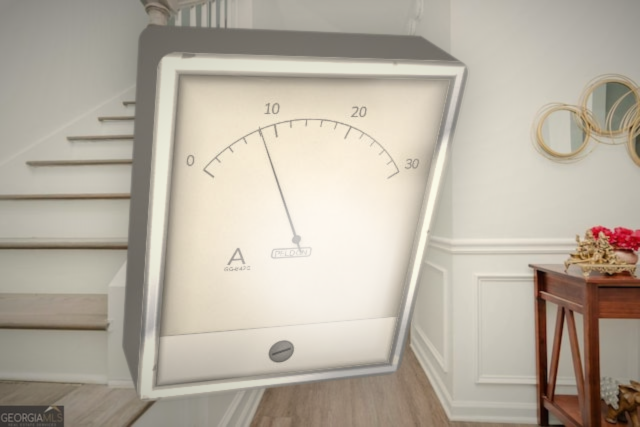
value=8 unit=A
